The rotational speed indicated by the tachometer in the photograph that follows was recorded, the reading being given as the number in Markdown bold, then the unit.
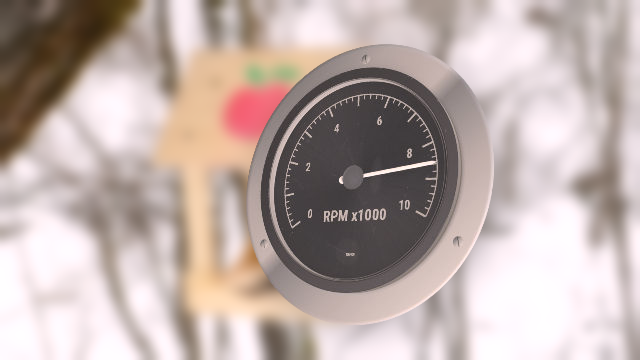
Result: **8600** rpm
